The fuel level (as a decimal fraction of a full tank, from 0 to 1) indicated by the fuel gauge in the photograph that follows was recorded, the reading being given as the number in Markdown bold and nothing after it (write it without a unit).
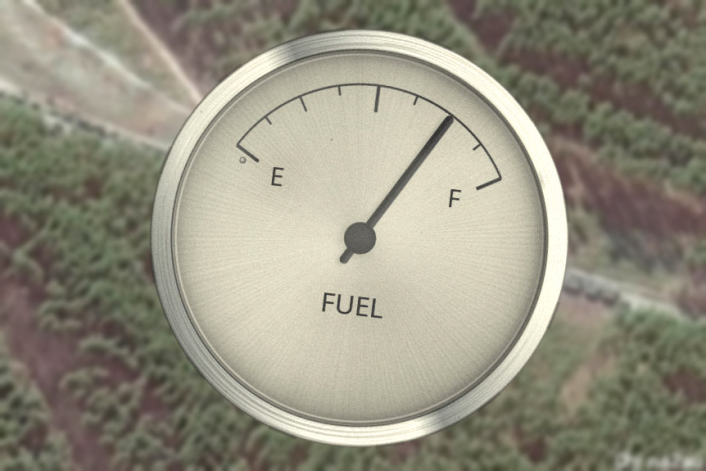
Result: **0.75**
